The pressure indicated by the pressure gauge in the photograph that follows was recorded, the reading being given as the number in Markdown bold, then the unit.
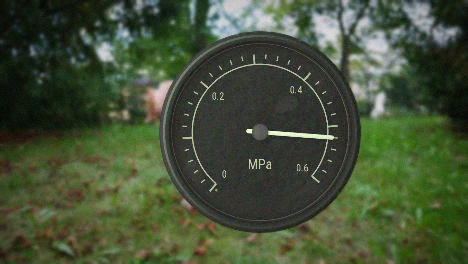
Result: **0.52** MPa
